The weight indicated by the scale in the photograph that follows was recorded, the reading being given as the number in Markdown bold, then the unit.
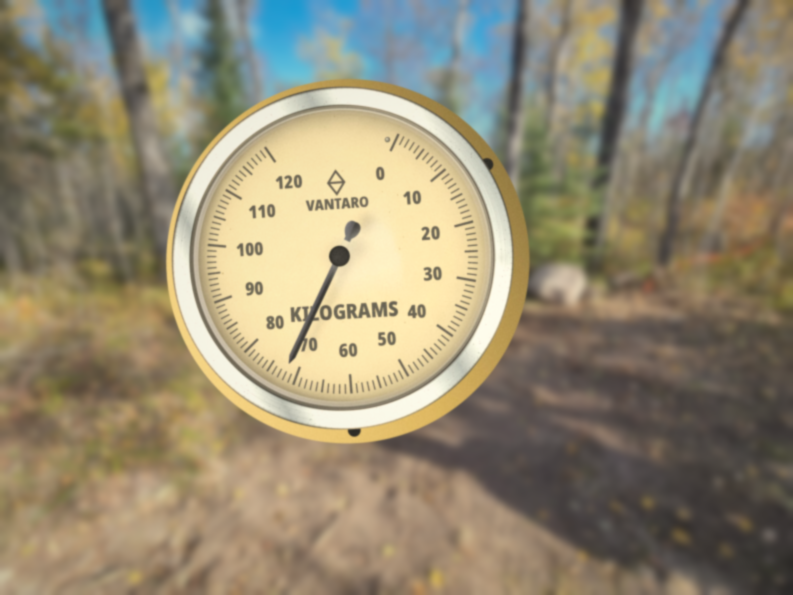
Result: **72** kg
